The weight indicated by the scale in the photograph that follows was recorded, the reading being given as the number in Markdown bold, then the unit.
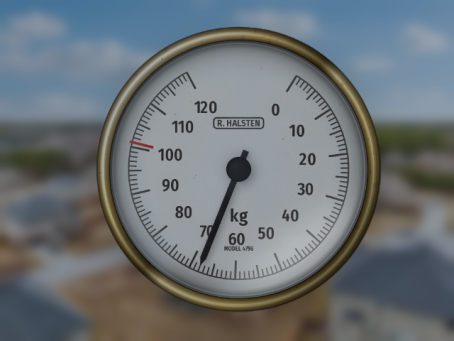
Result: **68** kg
